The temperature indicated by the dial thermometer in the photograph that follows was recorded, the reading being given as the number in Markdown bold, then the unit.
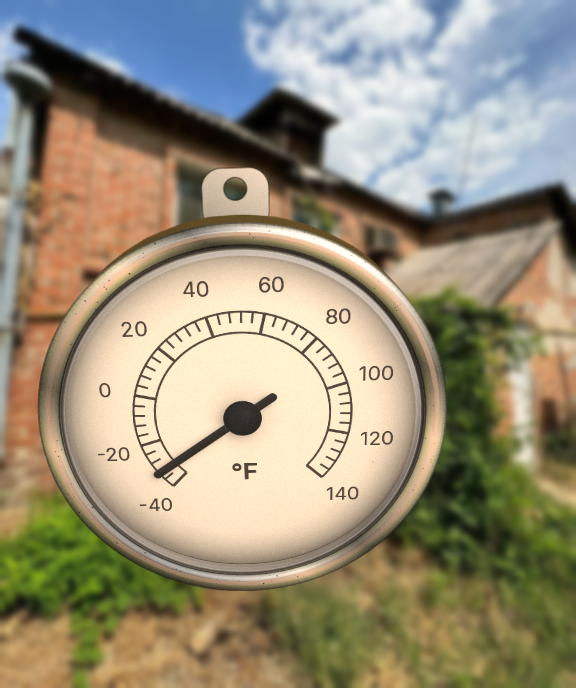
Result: **-32** °F
